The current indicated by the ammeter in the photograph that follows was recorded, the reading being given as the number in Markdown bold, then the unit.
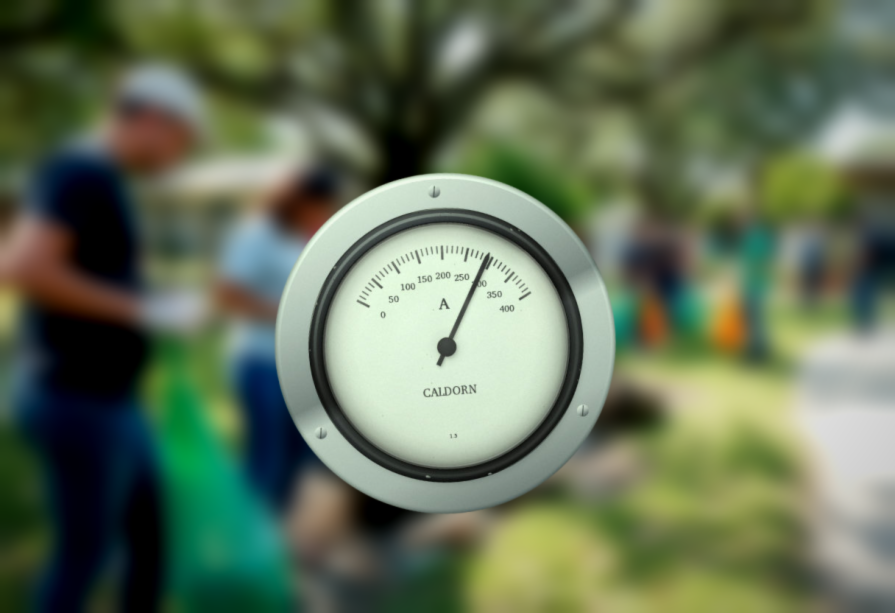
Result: **290** A
